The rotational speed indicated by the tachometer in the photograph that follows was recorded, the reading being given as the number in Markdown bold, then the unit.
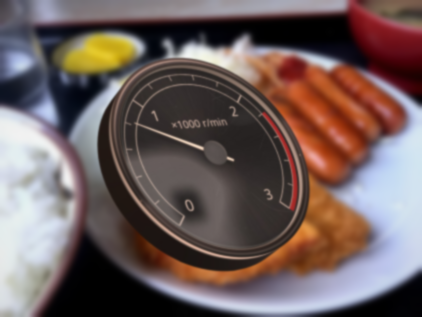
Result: **800** rpm
